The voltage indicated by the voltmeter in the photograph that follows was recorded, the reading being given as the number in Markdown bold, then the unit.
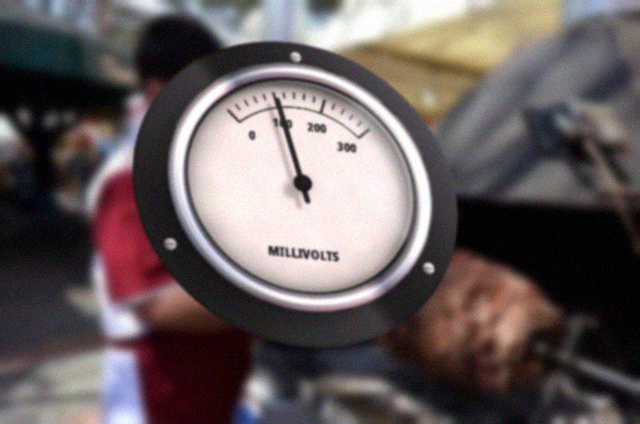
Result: **100** mV
